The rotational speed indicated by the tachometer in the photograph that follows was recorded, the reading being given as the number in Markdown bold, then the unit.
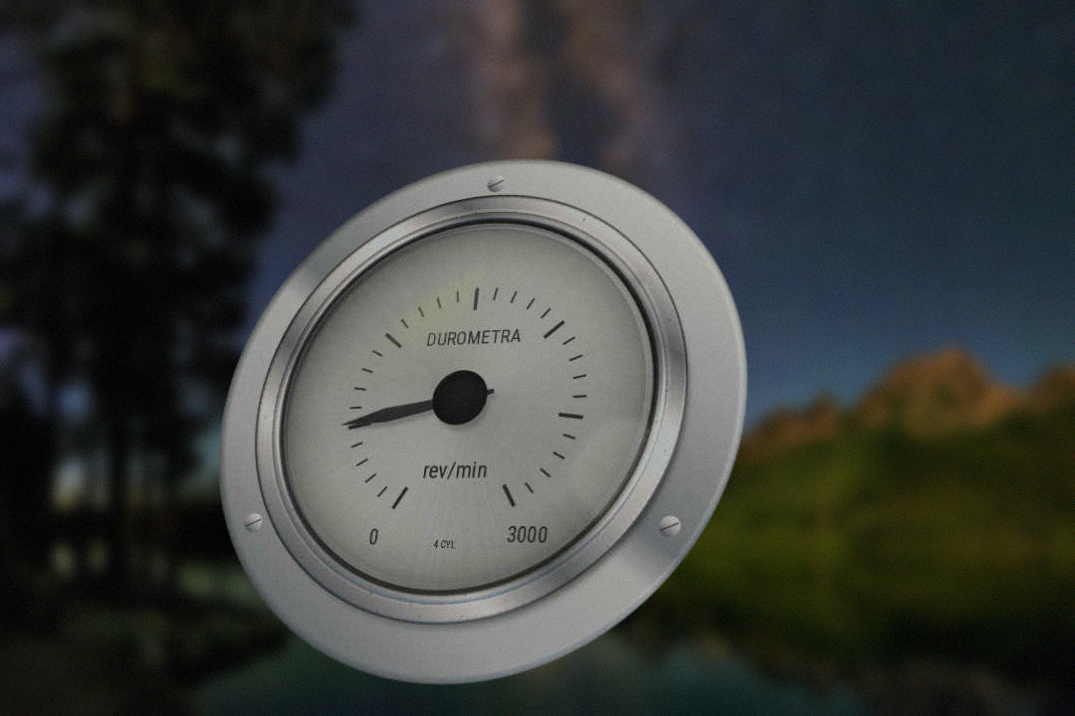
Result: **500** rpm
